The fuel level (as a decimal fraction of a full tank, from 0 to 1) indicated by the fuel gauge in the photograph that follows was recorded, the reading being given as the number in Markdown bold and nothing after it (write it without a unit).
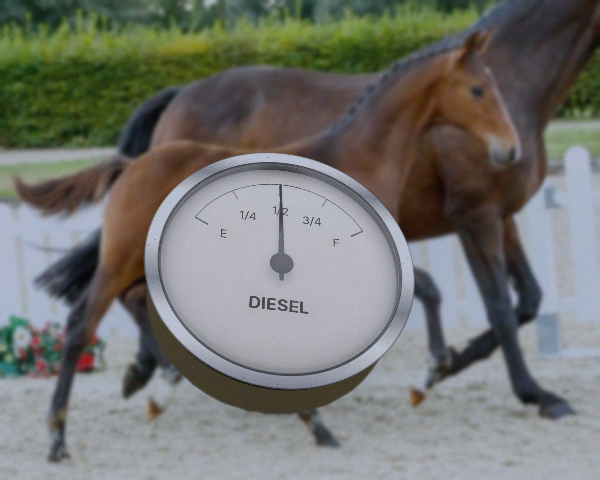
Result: **0.5**
